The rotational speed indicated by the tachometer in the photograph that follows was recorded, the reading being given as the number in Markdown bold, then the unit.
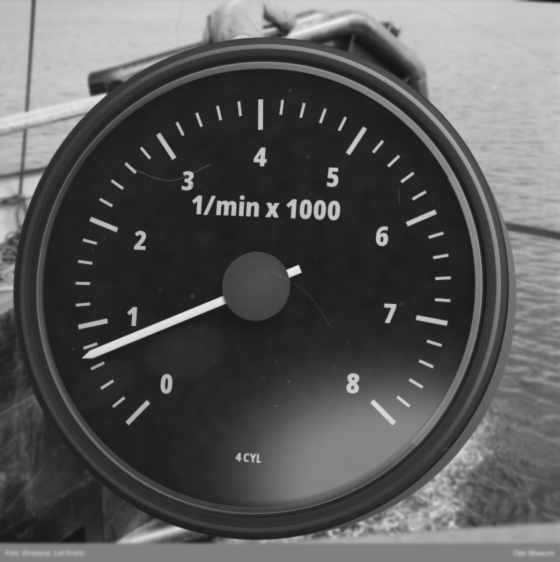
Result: **700** rpm
